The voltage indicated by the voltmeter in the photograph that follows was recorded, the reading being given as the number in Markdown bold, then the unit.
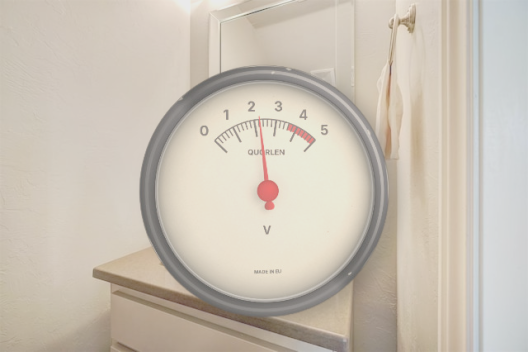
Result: **2.2** V
